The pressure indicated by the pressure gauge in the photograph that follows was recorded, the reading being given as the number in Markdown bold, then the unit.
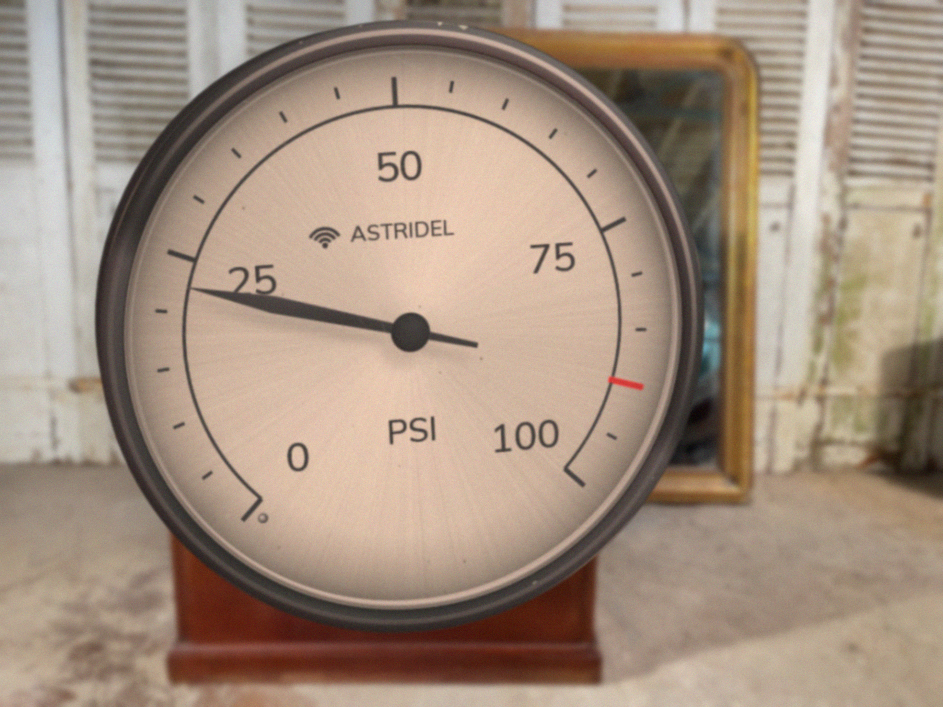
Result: **22.5** psi
